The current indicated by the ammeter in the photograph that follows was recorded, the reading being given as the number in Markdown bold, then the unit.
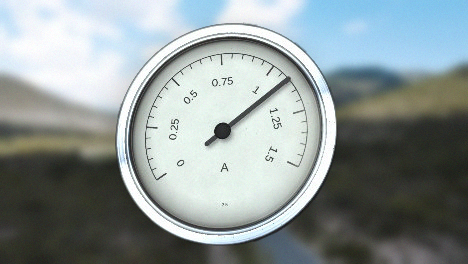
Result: **1.1** A
